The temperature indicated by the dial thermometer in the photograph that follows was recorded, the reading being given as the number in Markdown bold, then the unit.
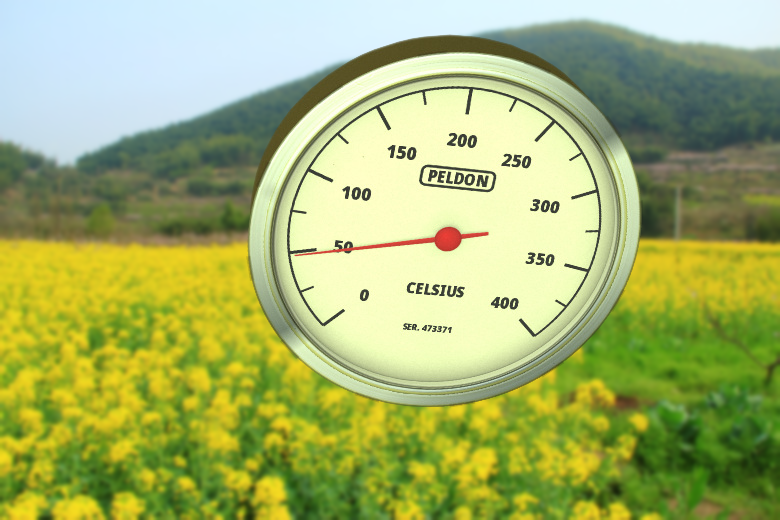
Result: **50** °C
